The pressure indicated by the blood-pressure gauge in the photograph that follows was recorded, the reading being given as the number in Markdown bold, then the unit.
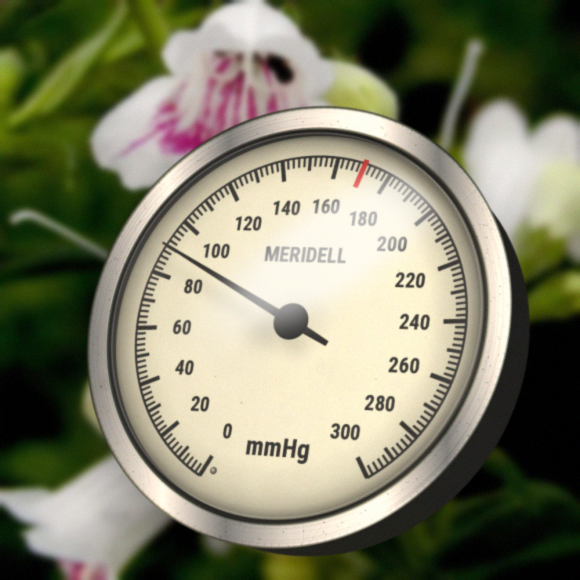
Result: **90** mmHg
